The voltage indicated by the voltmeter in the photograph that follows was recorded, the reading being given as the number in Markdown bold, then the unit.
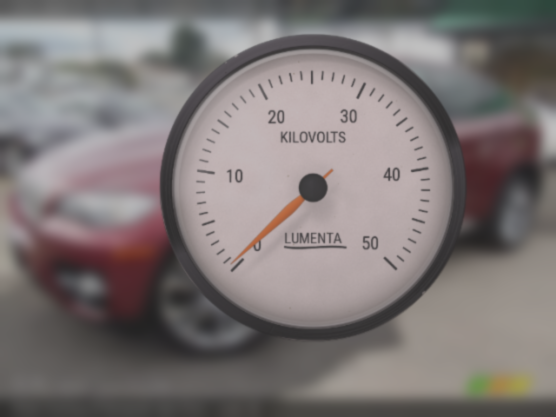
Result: **0.5** kV
